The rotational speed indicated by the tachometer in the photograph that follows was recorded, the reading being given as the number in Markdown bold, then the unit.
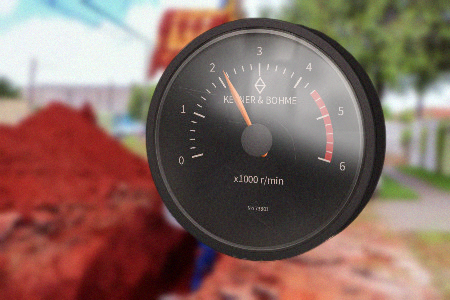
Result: **2200** rpm
